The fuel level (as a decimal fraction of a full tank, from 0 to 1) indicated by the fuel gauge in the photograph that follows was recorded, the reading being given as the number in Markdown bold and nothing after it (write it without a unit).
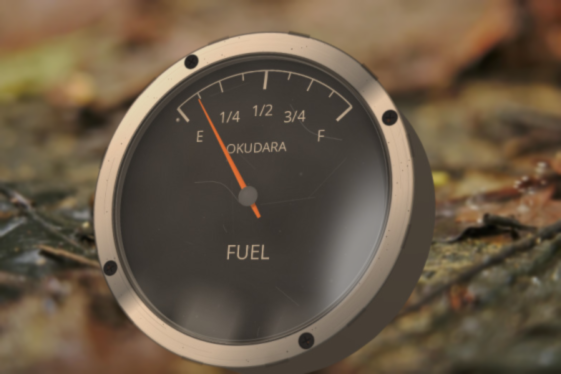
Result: **0.125**
